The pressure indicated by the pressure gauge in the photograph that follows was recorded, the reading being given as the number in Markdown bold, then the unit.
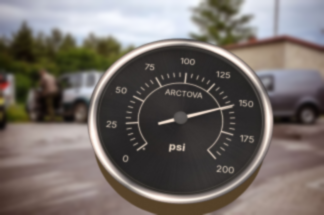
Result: **150** psi
